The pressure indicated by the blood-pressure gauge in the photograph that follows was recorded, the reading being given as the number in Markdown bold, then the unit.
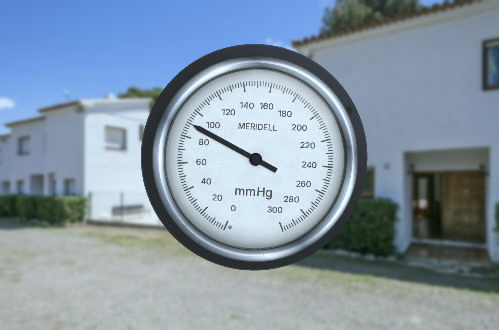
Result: **90** mmHg
